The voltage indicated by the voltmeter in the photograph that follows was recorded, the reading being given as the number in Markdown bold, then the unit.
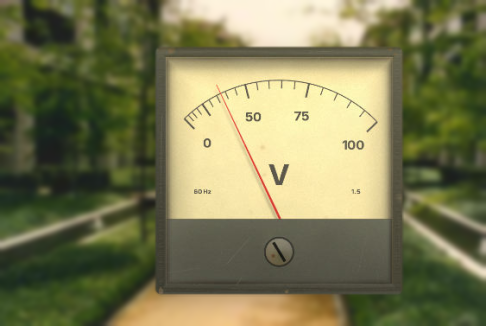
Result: **37.5** V
